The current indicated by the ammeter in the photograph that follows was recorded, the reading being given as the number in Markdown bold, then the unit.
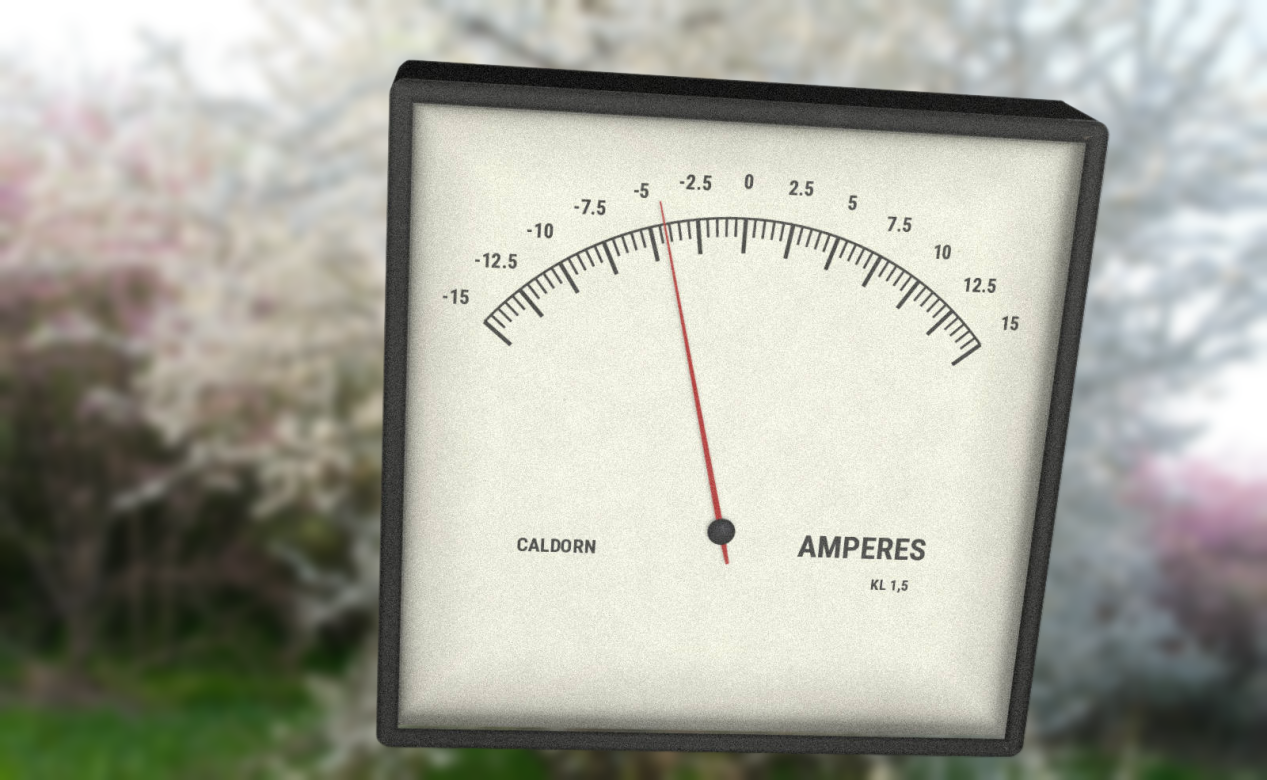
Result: **-4.25** A
